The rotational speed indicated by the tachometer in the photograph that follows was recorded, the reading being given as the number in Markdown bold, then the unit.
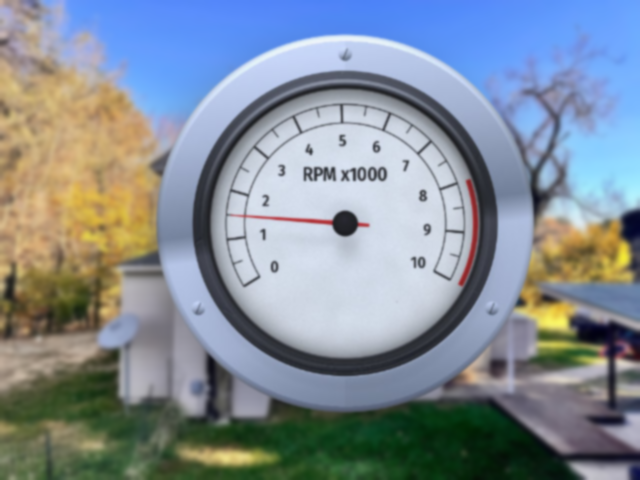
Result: **1500** rpm
